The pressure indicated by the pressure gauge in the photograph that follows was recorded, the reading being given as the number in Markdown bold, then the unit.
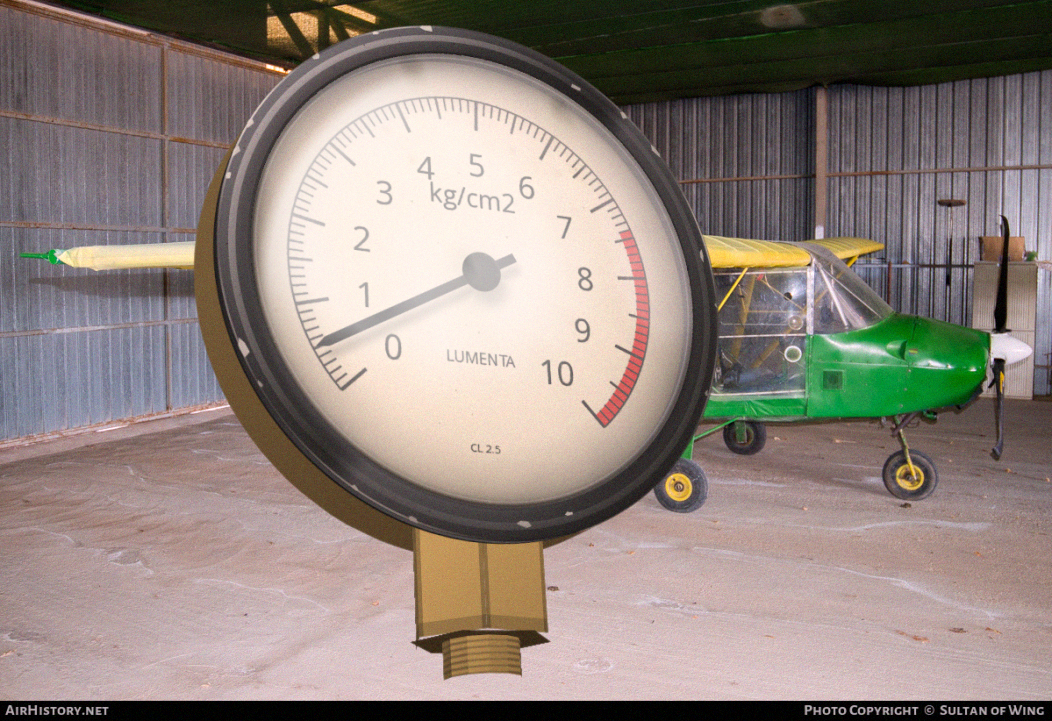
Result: **0.5** kg/cm²
